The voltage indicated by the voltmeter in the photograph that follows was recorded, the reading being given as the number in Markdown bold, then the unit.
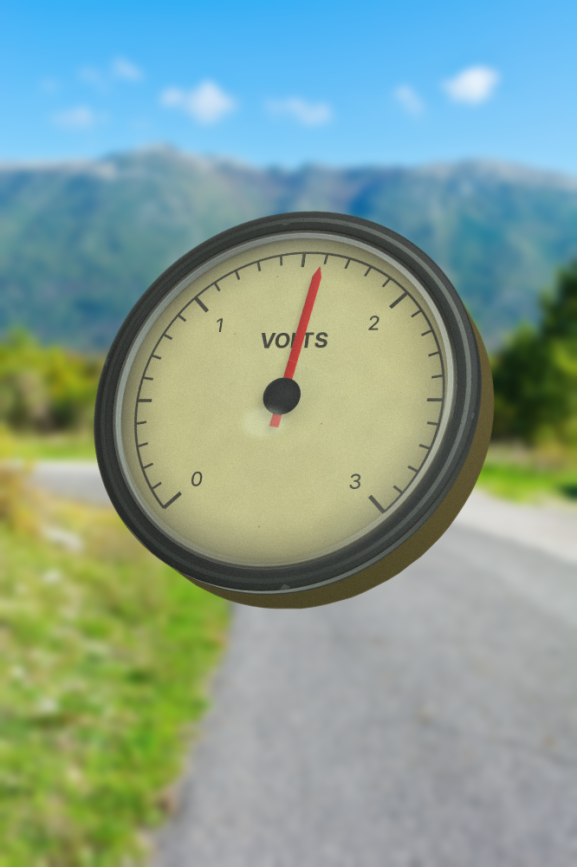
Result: **1.6** V
